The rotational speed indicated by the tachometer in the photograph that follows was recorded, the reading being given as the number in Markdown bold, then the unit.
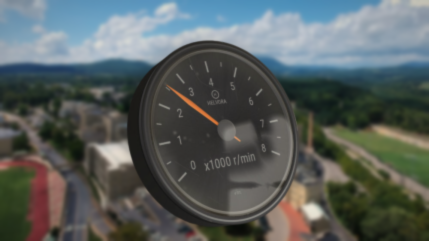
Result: **2500** rpm
